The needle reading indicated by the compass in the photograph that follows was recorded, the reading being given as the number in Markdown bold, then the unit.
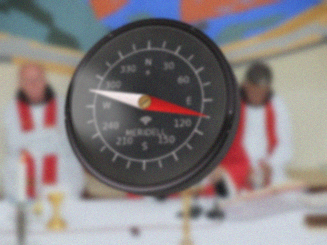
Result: **105** °
